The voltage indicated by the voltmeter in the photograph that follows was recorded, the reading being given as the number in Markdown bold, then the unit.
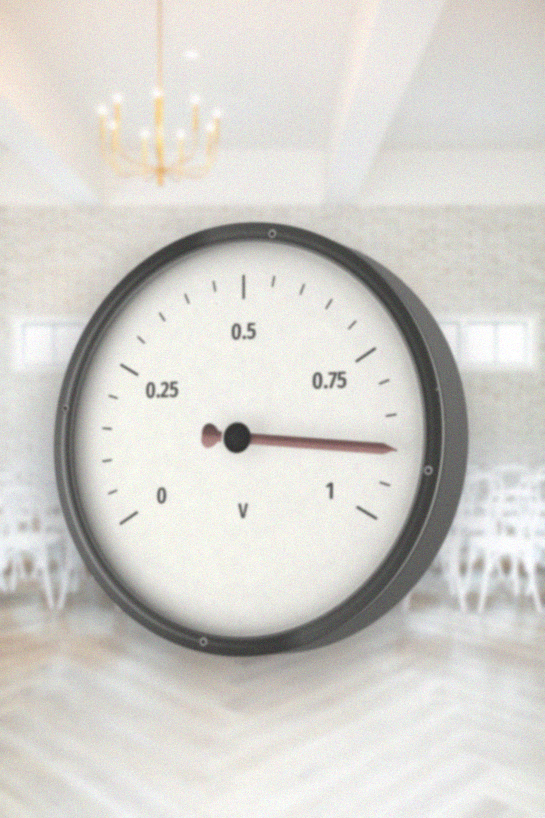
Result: **0.9** V
